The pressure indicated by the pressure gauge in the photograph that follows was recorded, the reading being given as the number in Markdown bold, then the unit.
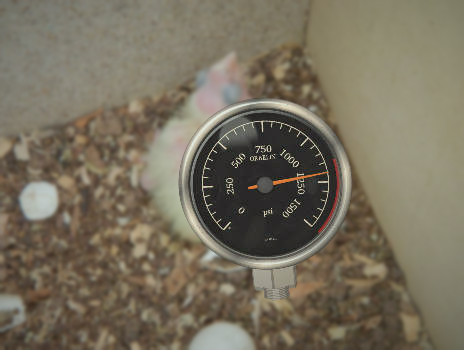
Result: **1200** psi
